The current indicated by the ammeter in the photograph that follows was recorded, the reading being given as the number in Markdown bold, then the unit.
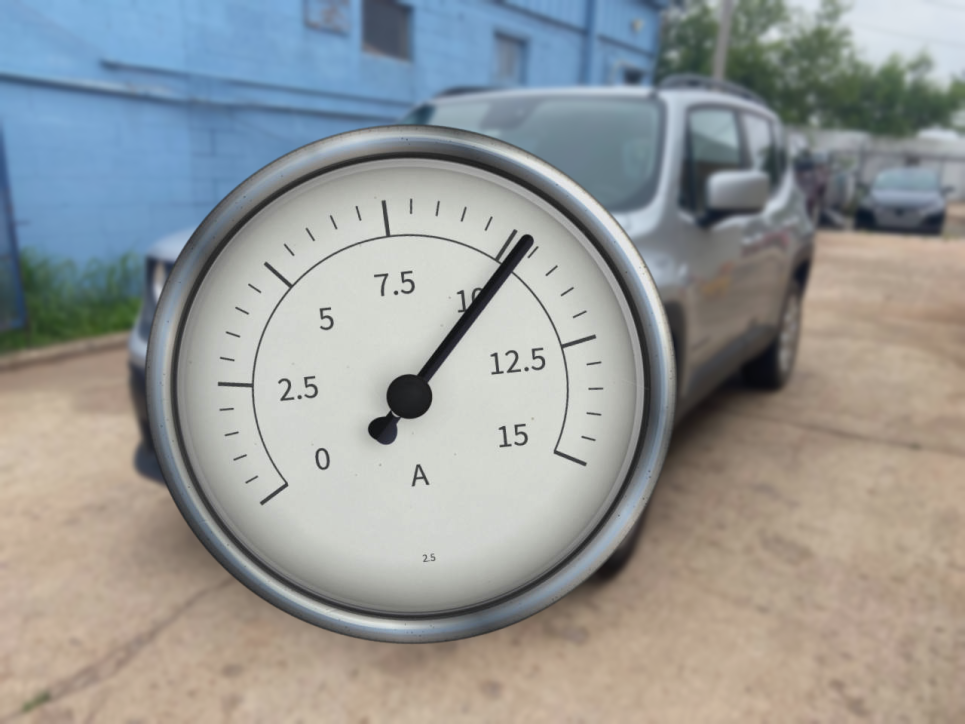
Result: **10.25** A
